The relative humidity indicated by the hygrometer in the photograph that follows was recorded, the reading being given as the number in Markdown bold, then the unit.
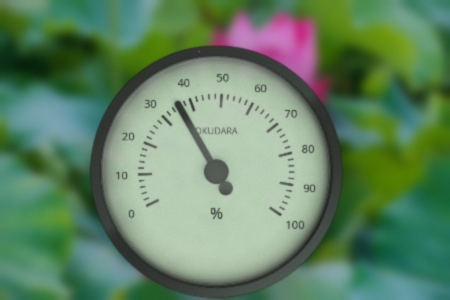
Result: **36** %
